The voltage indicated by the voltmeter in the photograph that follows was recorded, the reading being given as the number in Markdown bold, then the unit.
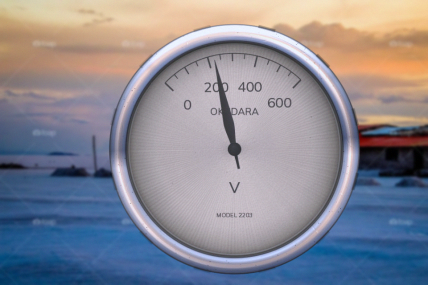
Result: **225** V
